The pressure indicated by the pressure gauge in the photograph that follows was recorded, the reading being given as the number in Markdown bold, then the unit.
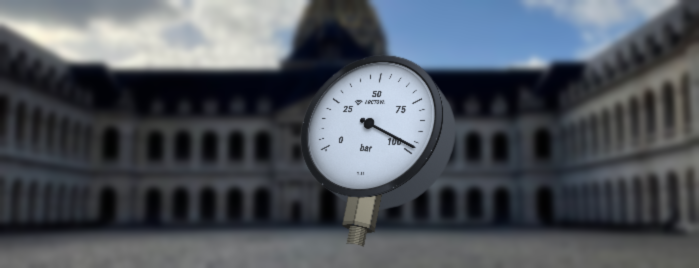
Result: **97.5** bar
